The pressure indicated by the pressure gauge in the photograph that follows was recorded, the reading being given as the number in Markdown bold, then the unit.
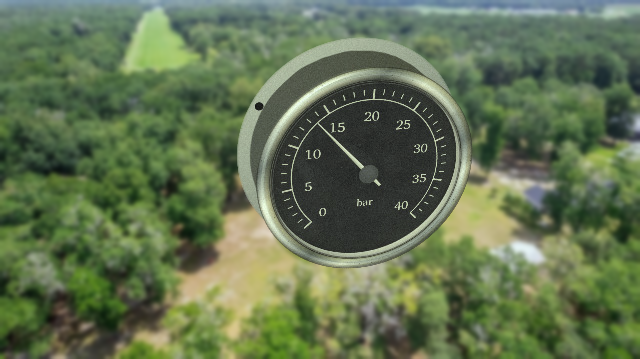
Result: **13.5** bar
